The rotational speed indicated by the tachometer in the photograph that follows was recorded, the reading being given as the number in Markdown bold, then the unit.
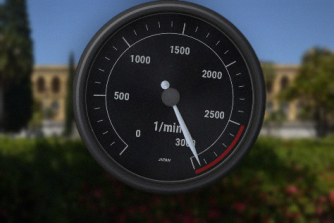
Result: **2950** rpm
